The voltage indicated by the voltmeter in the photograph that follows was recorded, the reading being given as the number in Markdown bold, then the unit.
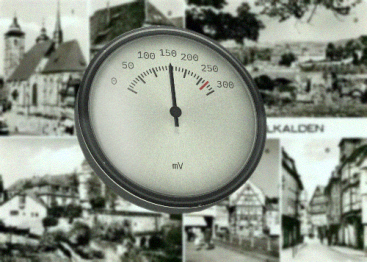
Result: **150** mV
